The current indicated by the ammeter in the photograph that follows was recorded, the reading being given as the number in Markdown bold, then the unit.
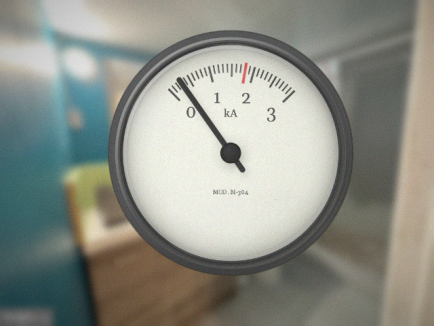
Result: **0.3** kA
